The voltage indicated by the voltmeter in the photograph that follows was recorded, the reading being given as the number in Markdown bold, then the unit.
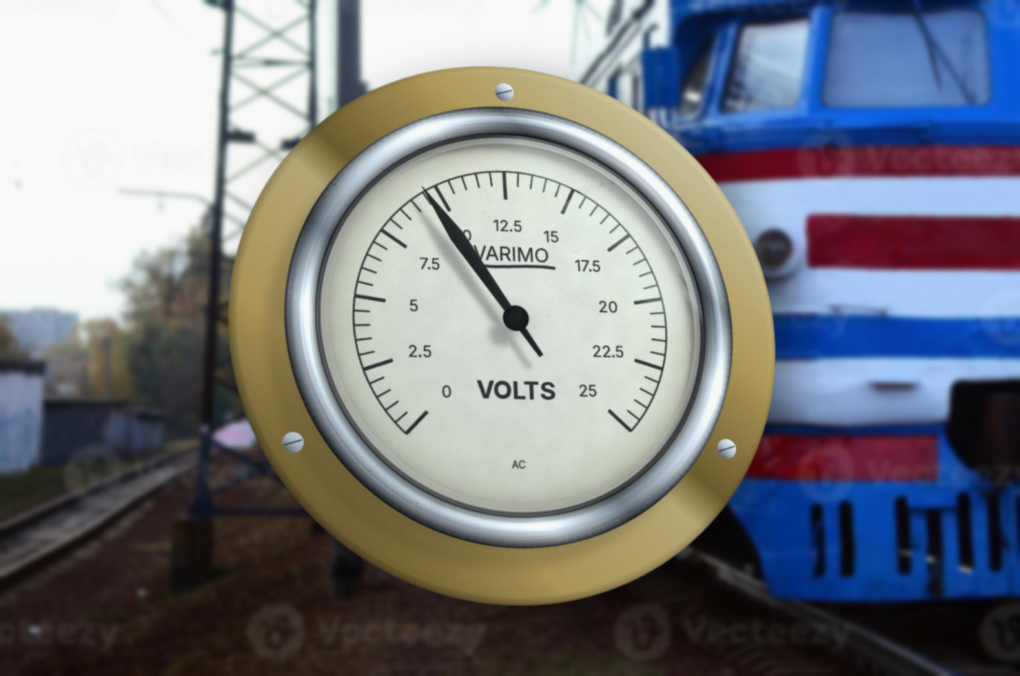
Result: **9.5** V
